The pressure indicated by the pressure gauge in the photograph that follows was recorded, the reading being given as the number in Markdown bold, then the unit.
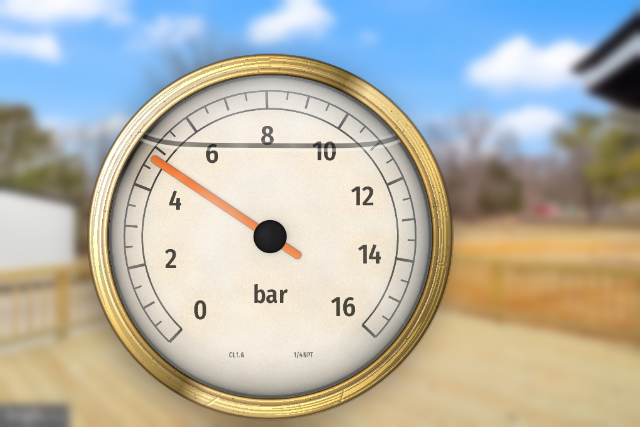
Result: **4.75** bar
